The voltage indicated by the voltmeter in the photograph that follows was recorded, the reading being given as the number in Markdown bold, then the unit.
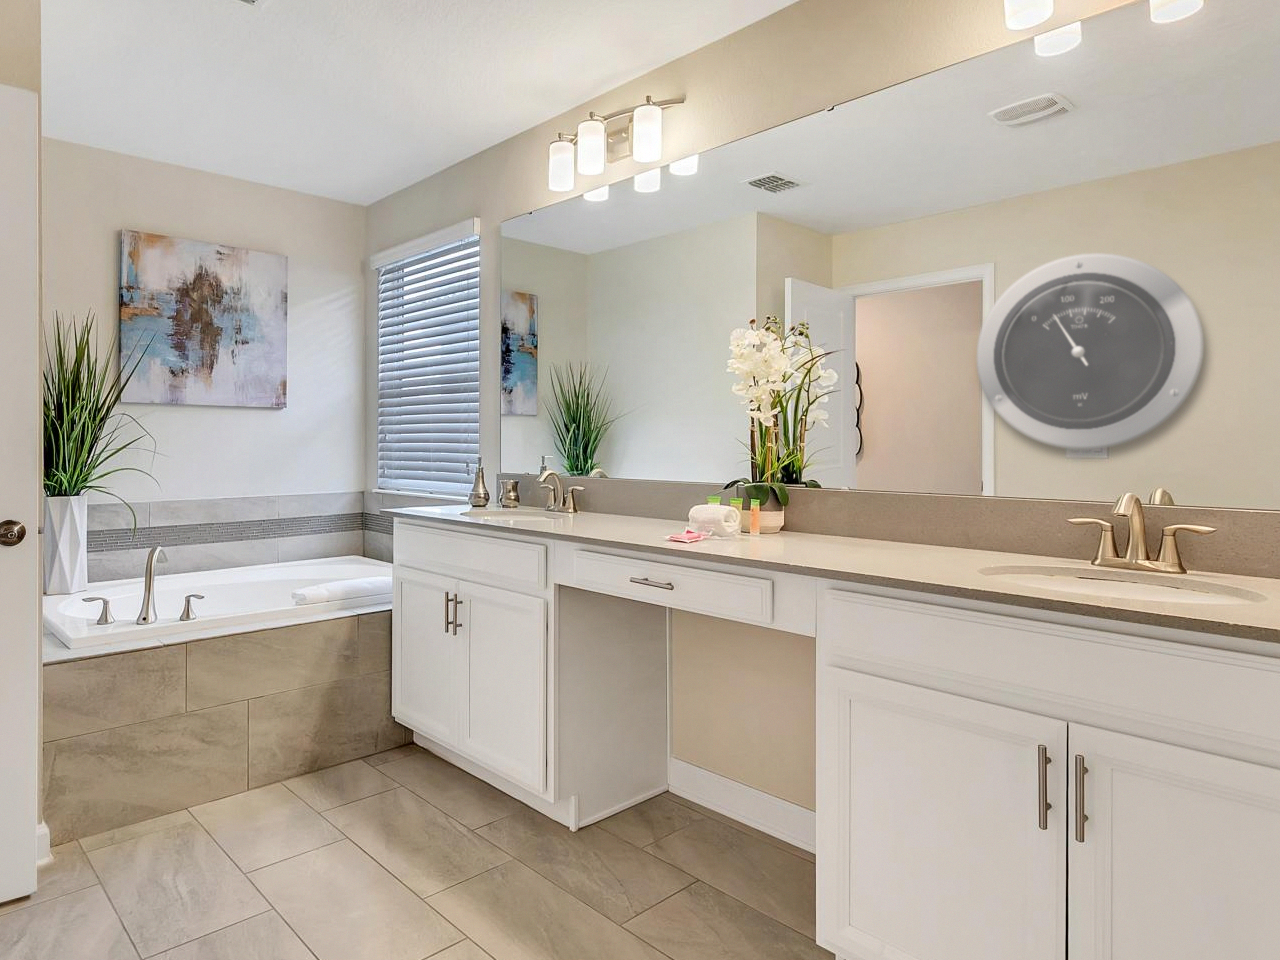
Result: **50** mV
